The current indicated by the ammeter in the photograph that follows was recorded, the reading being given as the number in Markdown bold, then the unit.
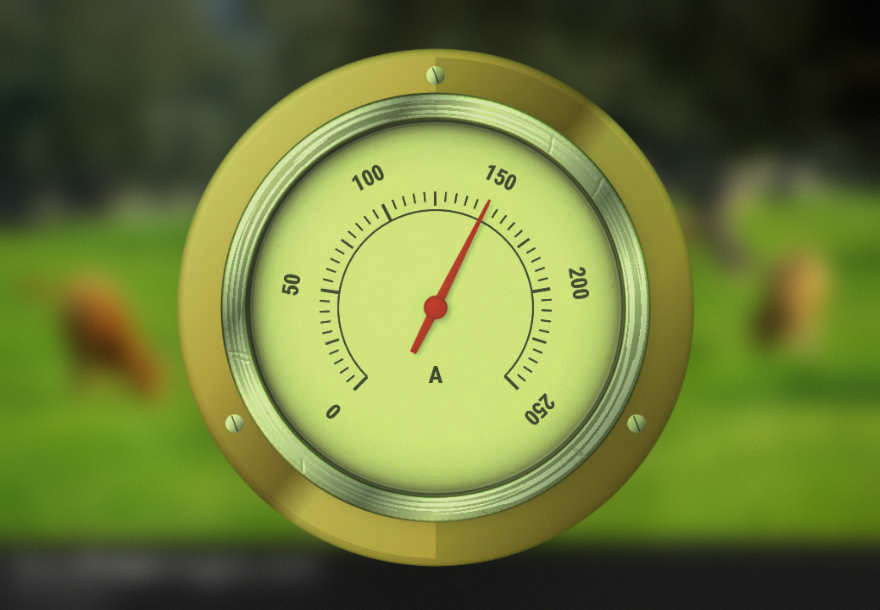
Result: **150** A
